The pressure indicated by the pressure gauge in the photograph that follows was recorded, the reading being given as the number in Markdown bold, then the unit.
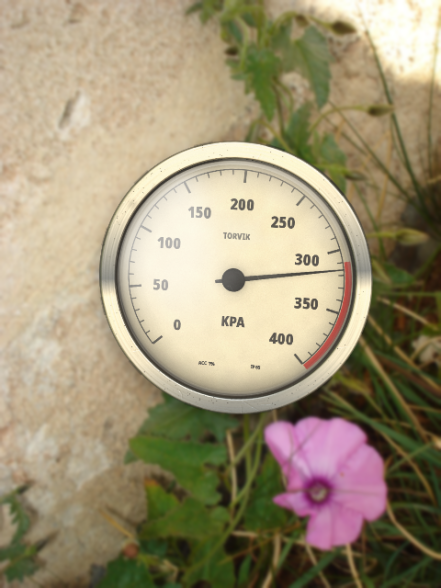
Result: **315** kPa
